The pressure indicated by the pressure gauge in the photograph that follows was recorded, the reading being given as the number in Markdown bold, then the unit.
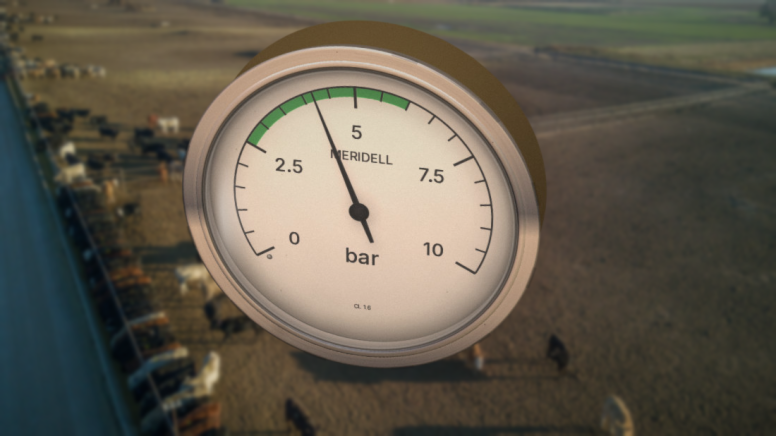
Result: **4.25** bar
